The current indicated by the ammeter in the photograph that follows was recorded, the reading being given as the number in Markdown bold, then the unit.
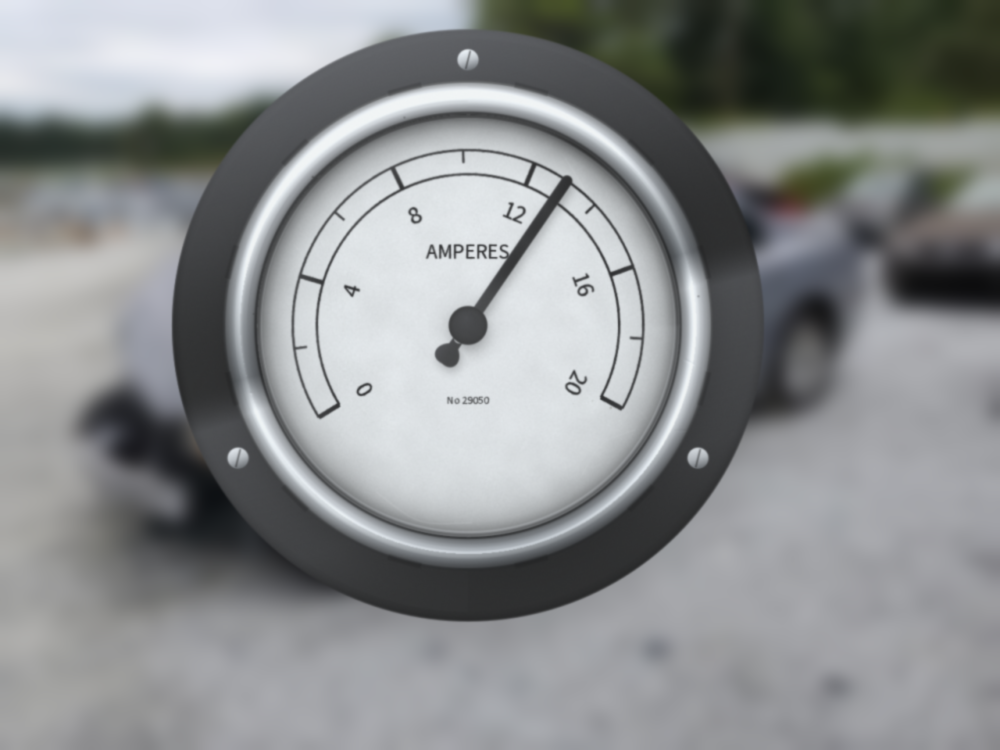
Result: **13** A
